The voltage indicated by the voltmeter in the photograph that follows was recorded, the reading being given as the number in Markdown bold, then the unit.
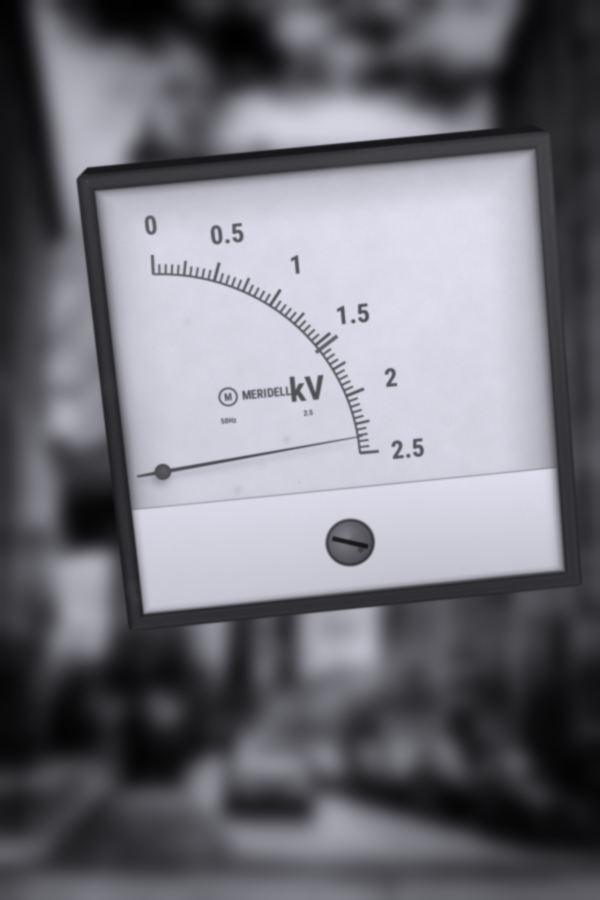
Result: **2.35** kV
